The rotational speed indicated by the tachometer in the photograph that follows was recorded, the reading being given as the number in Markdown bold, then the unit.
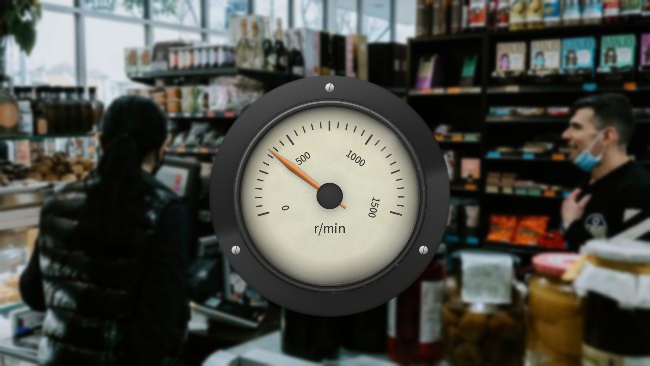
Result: **375** rpm
